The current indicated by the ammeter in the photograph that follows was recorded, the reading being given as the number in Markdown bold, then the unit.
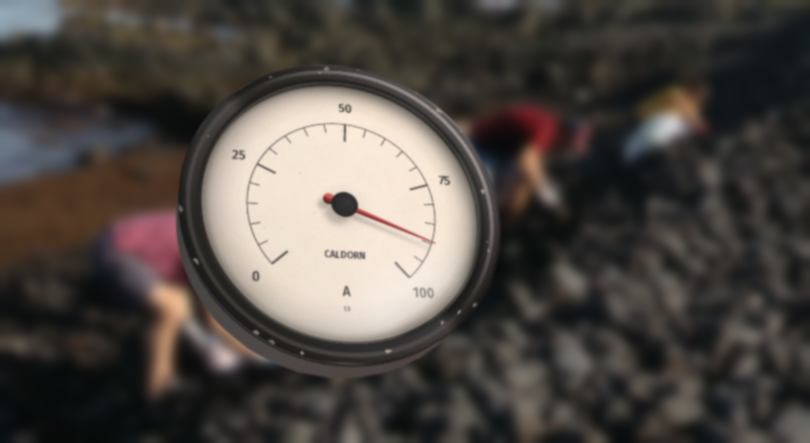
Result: **90** A
